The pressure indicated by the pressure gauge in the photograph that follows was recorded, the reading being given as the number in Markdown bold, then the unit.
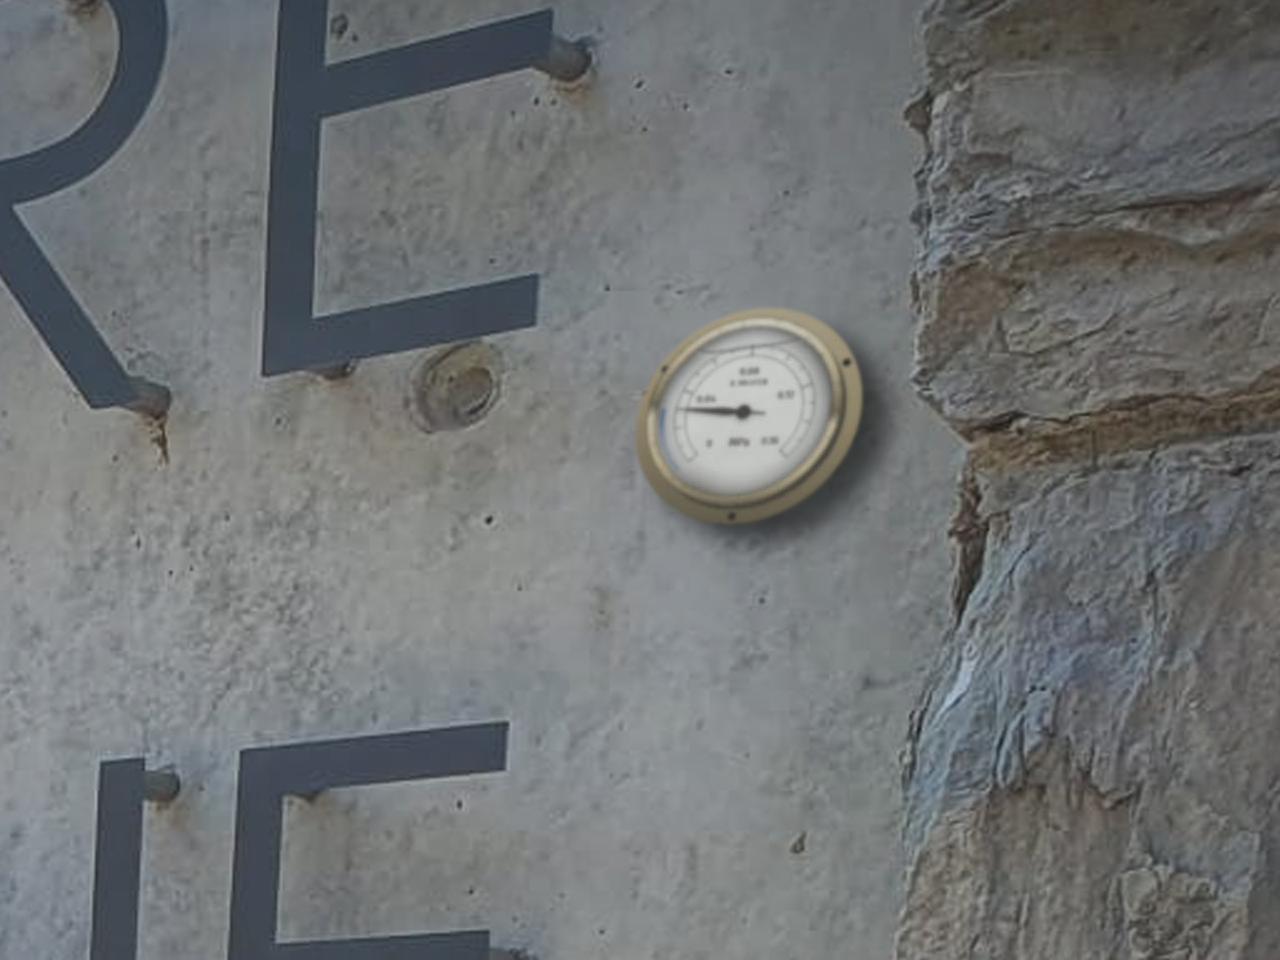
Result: **0.03** MPa
